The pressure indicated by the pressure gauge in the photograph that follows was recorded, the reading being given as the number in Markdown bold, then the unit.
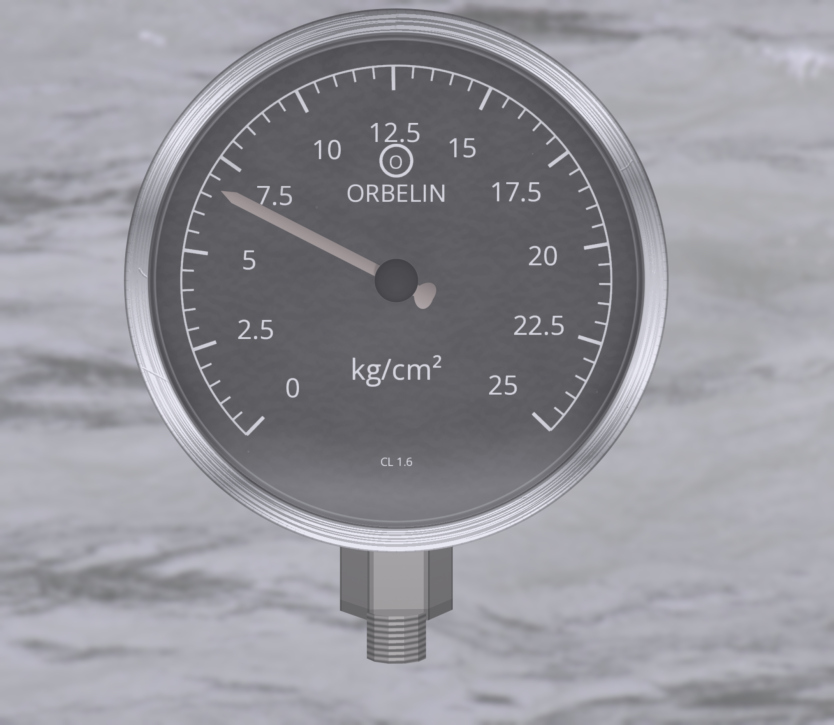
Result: **6.75** kg/cm²
